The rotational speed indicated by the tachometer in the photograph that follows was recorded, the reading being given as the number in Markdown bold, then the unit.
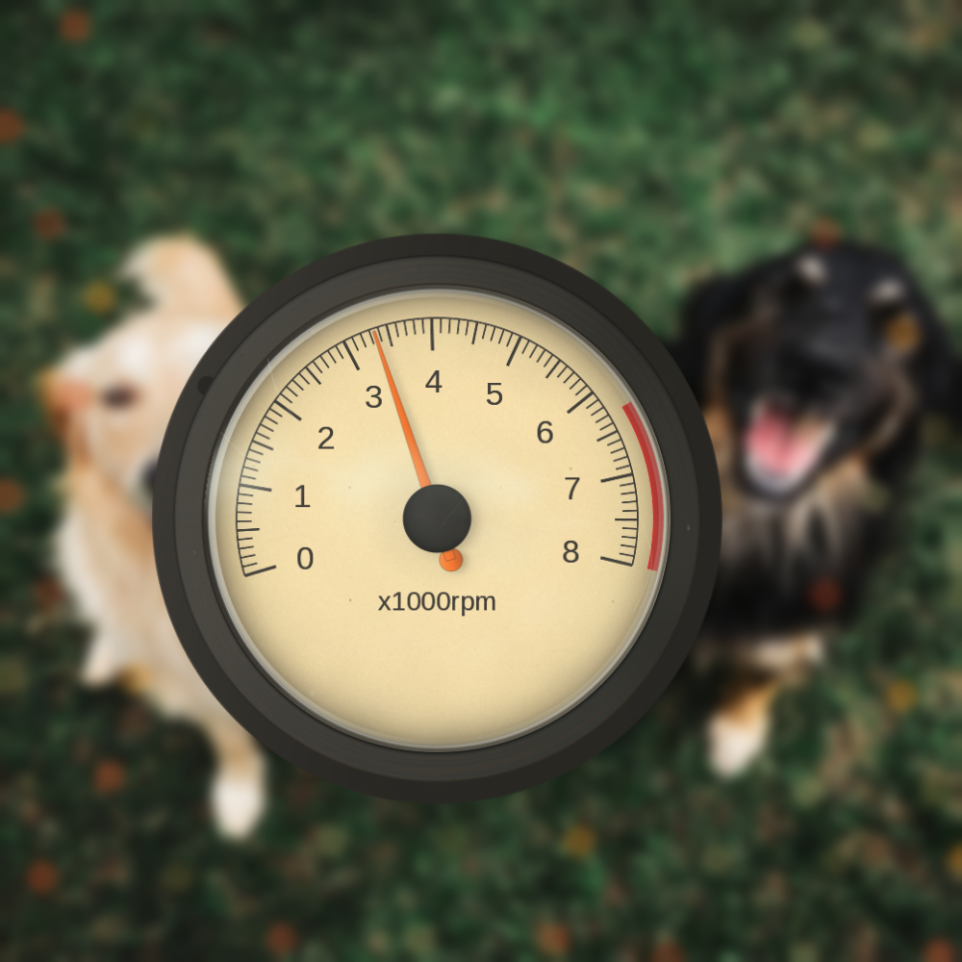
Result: **3350** rpm
